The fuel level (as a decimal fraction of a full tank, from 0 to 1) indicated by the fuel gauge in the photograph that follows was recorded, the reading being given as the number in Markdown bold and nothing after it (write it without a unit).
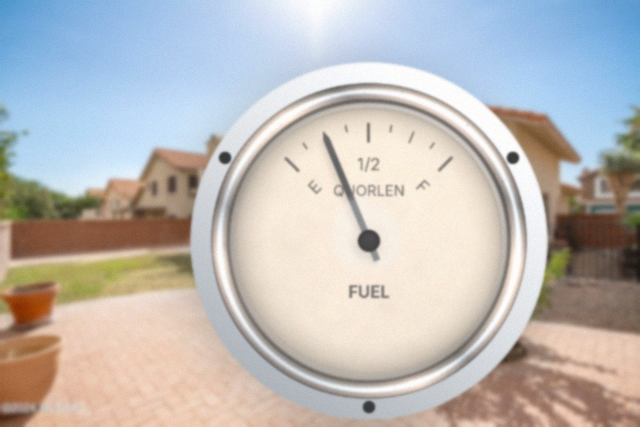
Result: **0.25**
